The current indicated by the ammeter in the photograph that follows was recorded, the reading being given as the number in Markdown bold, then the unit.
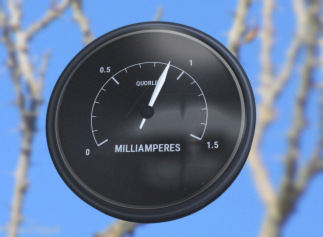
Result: **0.9** mA
